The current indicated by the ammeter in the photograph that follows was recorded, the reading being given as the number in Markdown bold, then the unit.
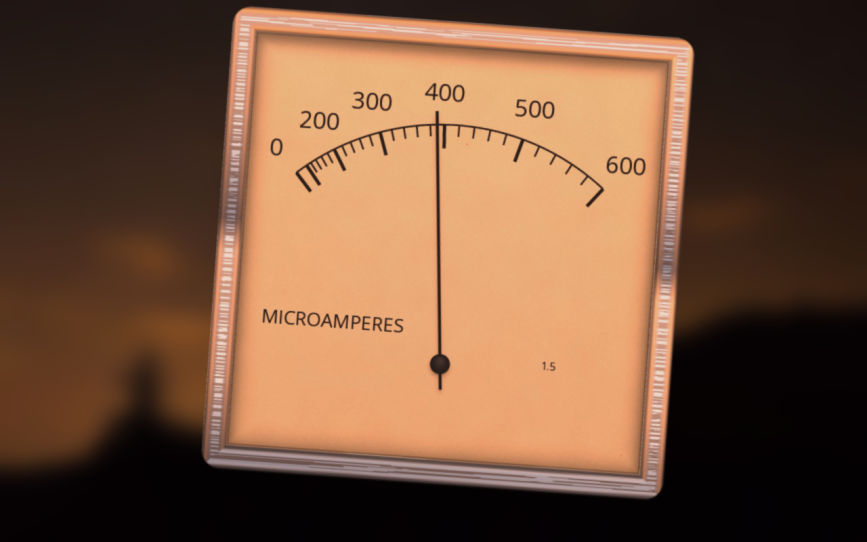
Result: **390** µA
